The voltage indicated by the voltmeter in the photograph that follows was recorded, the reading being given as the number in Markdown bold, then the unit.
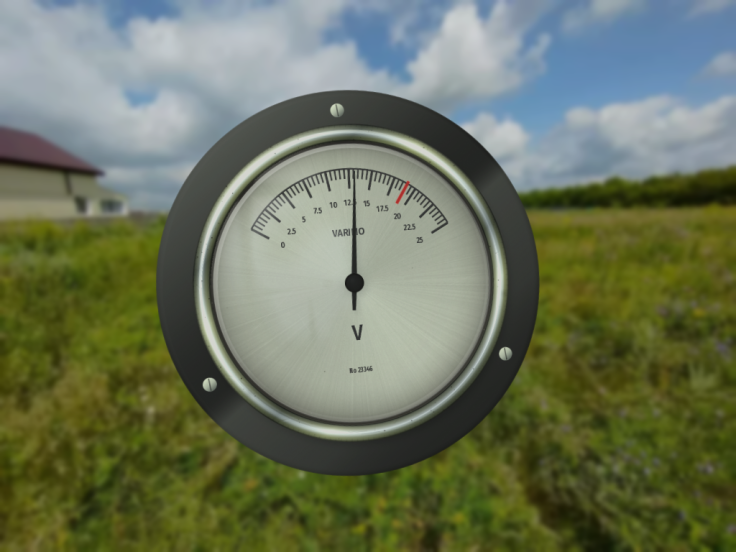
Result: **13** V
